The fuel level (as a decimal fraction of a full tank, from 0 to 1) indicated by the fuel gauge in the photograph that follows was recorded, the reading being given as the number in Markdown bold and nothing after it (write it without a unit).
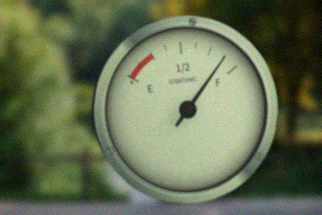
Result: **0.875**
